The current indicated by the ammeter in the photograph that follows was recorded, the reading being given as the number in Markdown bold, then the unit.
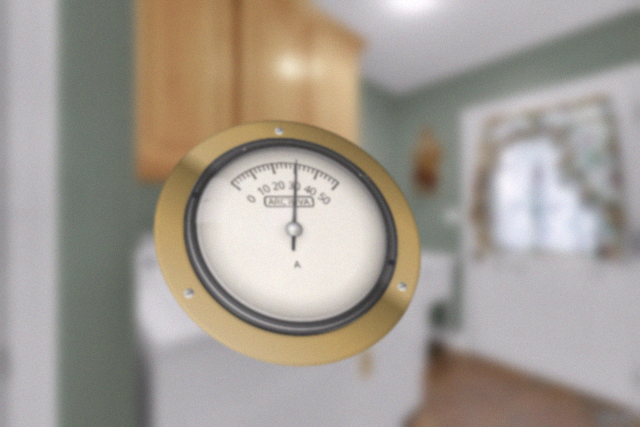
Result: **30** A
